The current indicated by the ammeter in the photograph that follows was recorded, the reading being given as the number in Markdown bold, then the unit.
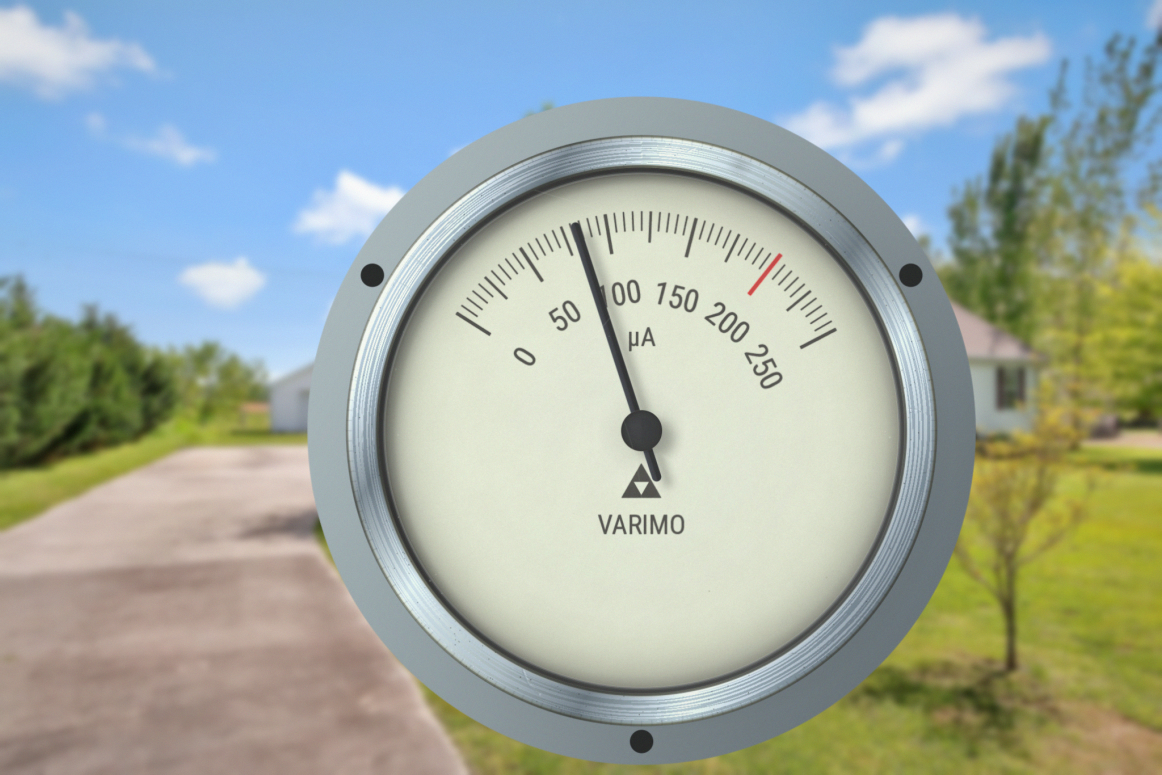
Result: **82.5** µA
